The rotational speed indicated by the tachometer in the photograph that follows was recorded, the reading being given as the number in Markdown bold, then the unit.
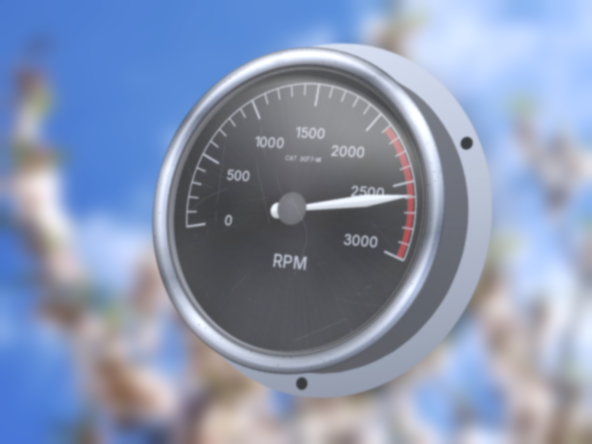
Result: **2600** rpm
